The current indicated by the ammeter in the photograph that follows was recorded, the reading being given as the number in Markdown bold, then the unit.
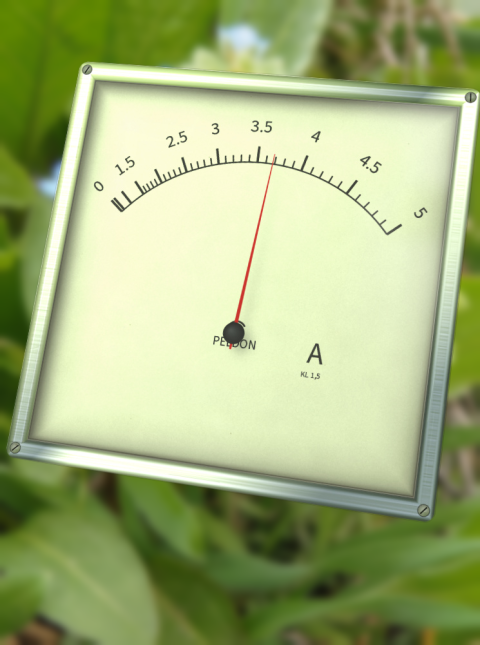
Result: **3.7** A
